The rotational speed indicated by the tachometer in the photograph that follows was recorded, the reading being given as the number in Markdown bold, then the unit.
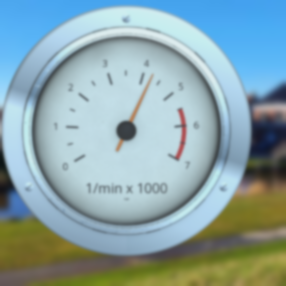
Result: **4250** rpm
